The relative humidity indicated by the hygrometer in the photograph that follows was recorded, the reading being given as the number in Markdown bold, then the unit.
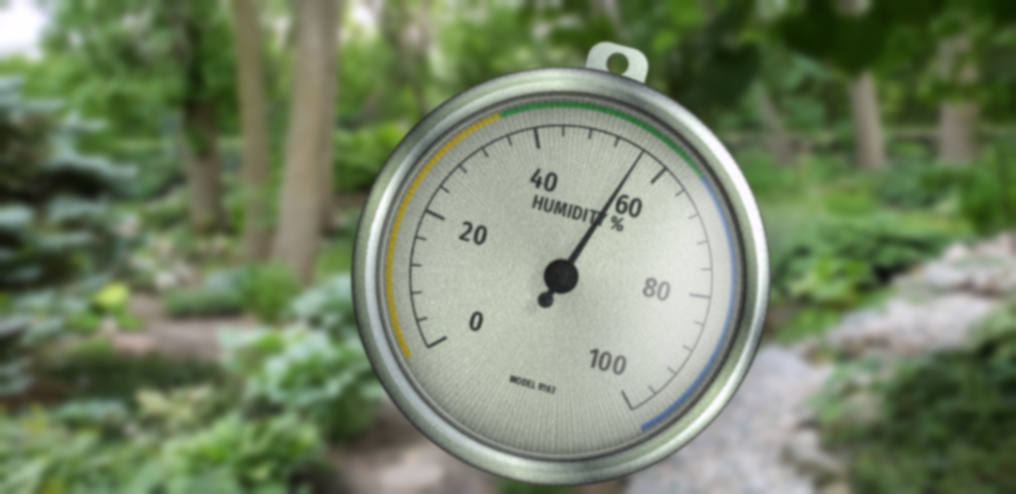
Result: **56** %
